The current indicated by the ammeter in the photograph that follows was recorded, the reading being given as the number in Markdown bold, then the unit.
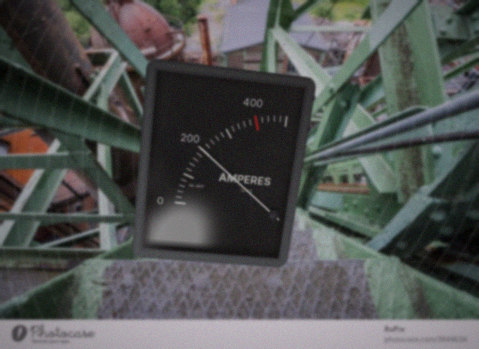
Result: **200** A
